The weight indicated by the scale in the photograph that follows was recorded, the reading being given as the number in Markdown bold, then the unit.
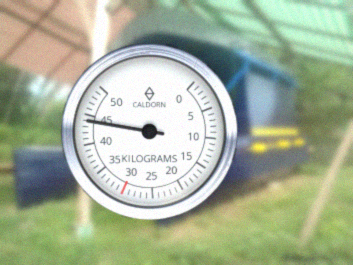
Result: **44** kg
